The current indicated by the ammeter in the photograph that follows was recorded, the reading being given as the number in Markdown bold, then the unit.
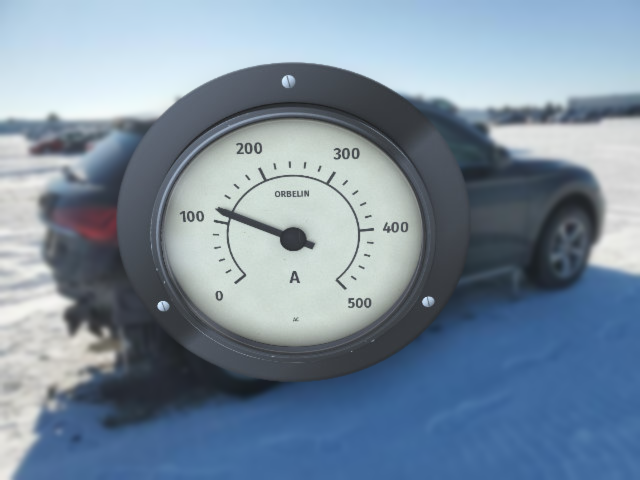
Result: **120** A
